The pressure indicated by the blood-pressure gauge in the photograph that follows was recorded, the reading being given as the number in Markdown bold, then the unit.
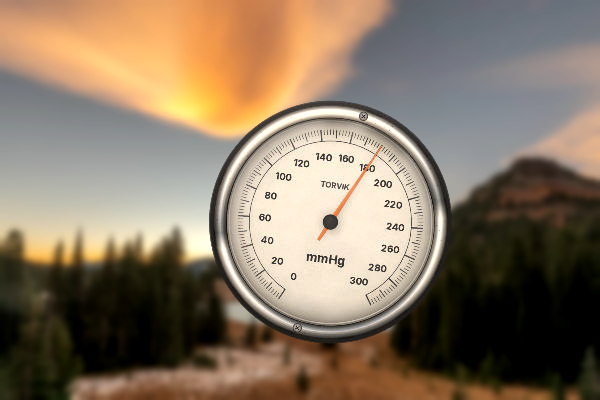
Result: **180** mmHg
